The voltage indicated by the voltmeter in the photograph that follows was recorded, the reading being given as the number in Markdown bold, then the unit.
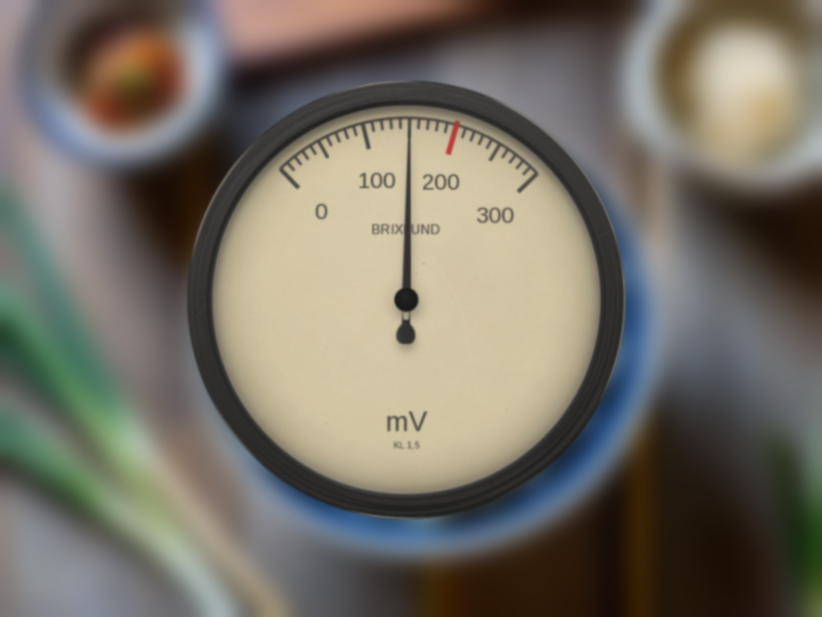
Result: **150** mV
